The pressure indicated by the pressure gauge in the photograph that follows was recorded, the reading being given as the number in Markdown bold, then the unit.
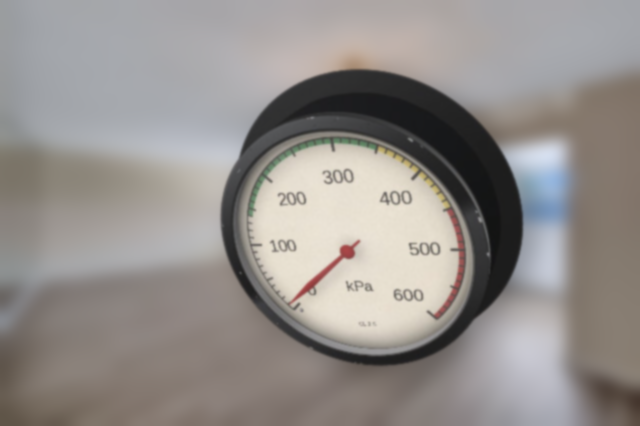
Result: **10** kPa
